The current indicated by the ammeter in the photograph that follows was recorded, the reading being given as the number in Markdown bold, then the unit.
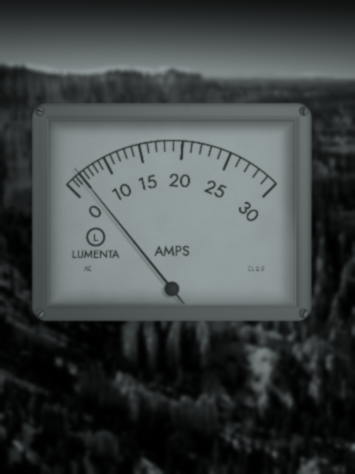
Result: **5** A
